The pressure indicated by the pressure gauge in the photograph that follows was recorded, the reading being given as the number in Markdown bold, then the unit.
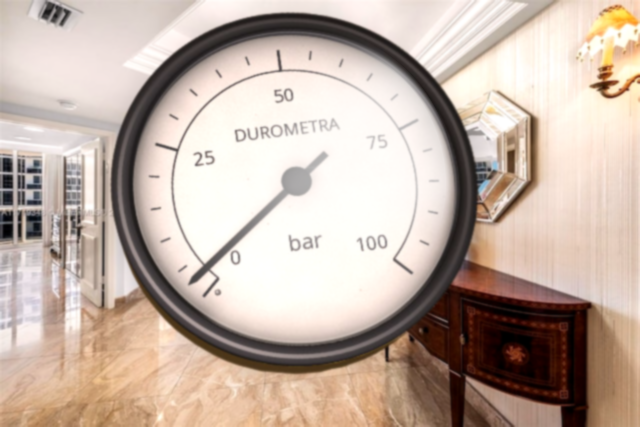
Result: **2.5** bar
